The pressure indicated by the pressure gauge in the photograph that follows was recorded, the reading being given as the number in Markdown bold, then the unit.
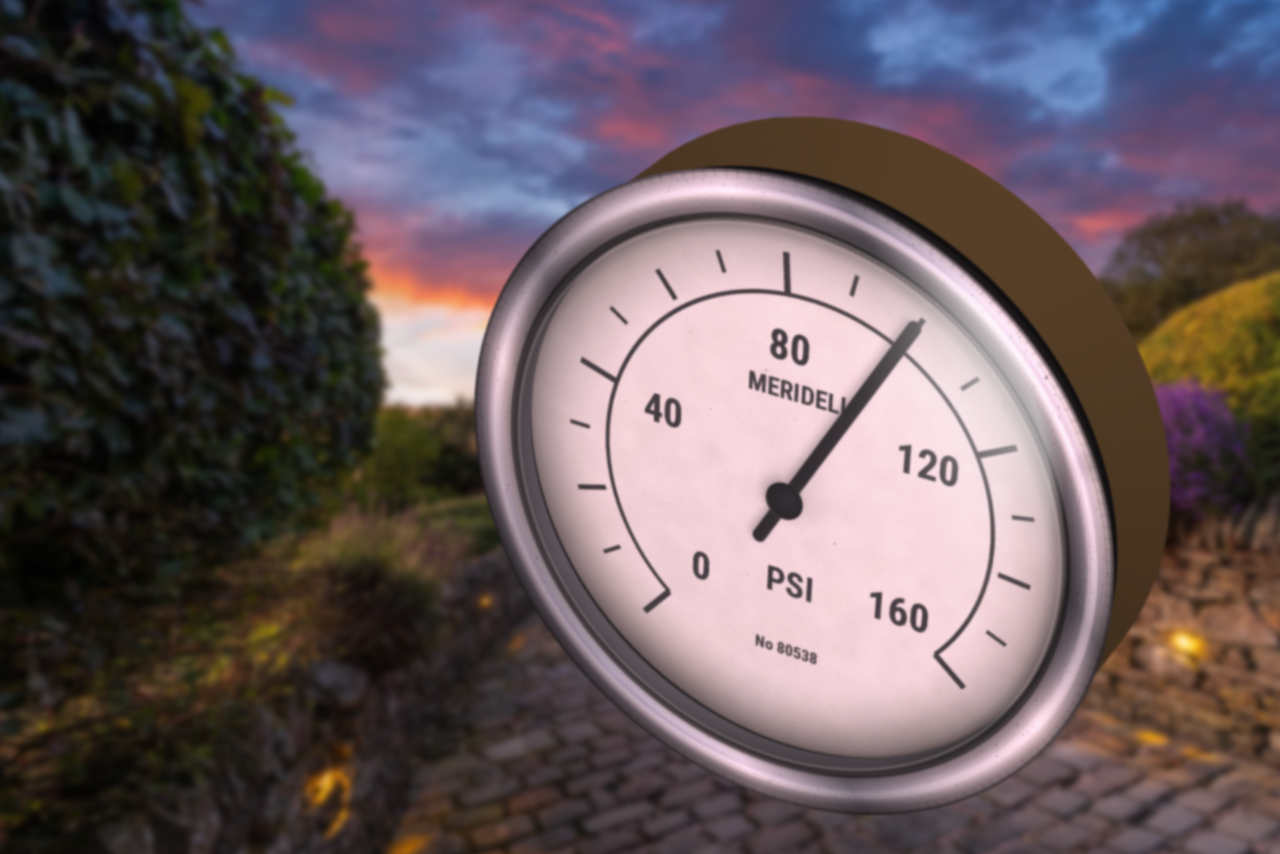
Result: **100** psi
